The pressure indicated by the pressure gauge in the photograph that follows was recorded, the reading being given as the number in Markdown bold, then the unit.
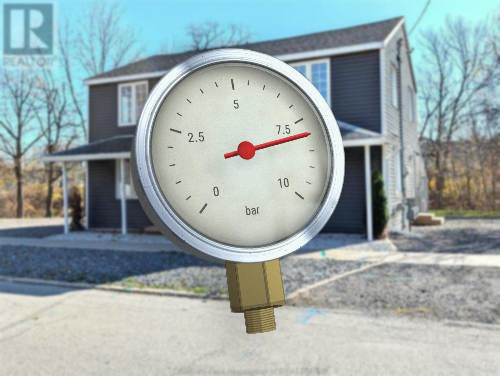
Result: **8** bar
